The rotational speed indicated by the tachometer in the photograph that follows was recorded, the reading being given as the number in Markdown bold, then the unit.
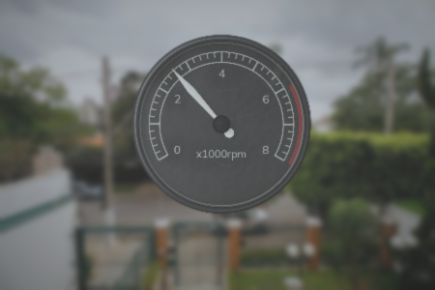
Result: **2600** rpm
